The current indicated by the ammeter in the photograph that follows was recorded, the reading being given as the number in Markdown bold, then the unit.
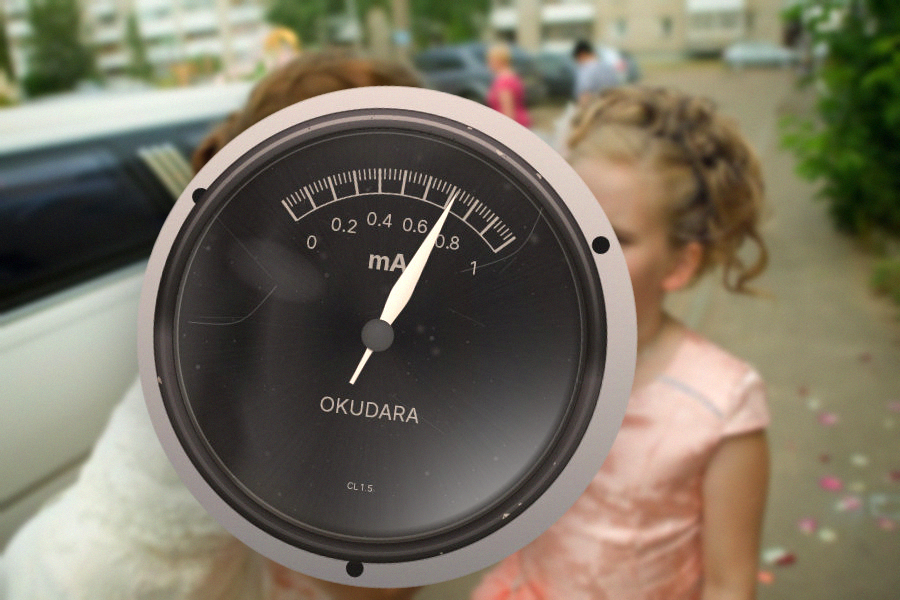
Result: **0.72** mA
